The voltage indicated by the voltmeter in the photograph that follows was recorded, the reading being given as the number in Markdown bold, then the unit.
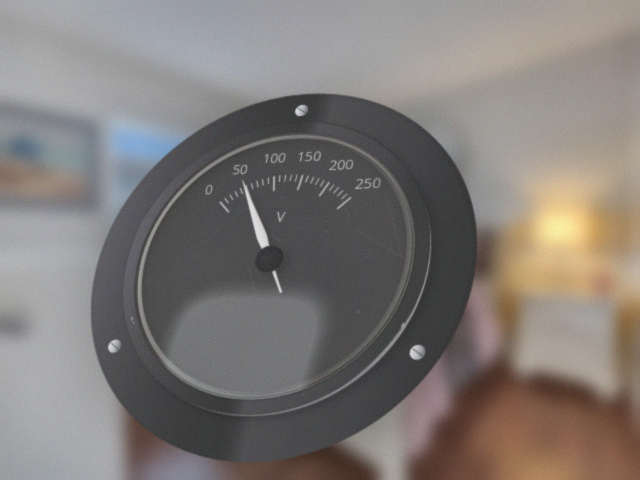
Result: **50** V
